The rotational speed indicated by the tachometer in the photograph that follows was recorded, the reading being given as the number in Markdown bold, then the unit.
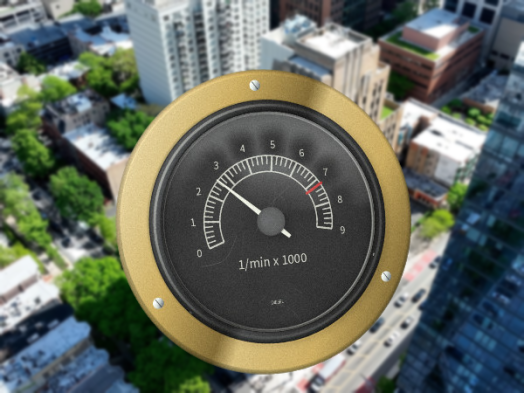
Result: **2600** rpm
